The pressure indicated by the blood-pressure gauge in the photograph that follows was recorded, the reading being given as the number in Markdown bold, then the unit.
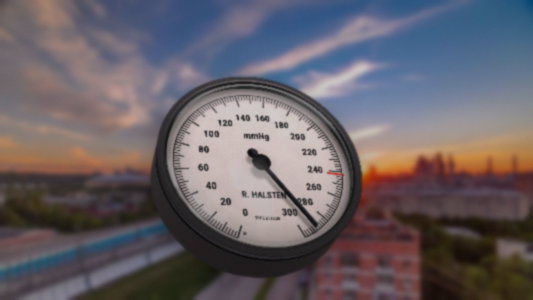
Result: **290** mmHg
